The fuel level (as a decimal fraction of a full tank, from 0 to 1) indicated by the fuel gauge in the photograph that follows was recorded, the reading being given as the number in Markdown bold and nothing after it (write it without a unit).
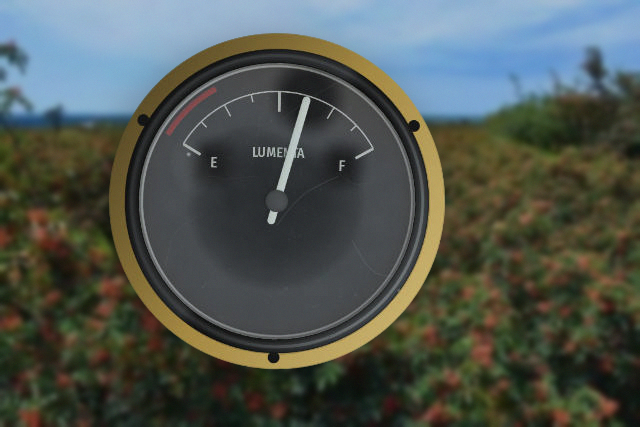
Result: **0.625**
